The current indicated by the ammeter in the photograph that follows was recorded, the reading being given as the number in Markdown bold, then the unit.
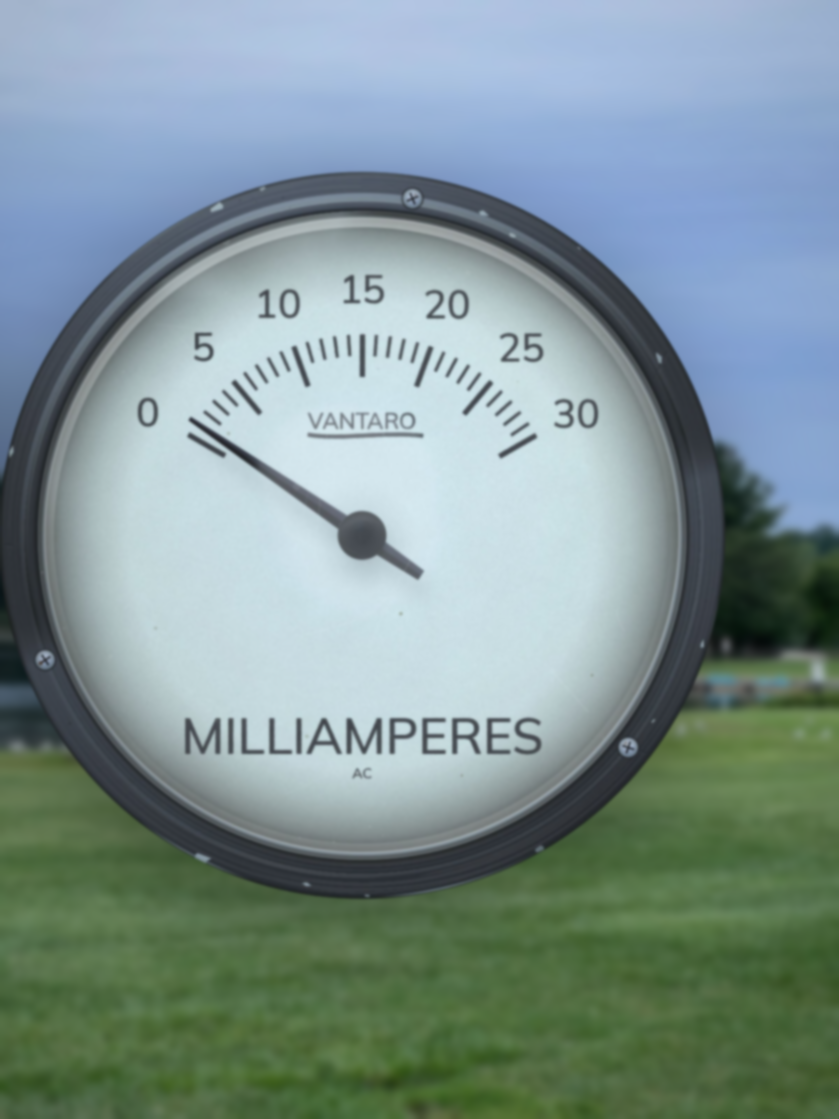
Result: **1** mA
